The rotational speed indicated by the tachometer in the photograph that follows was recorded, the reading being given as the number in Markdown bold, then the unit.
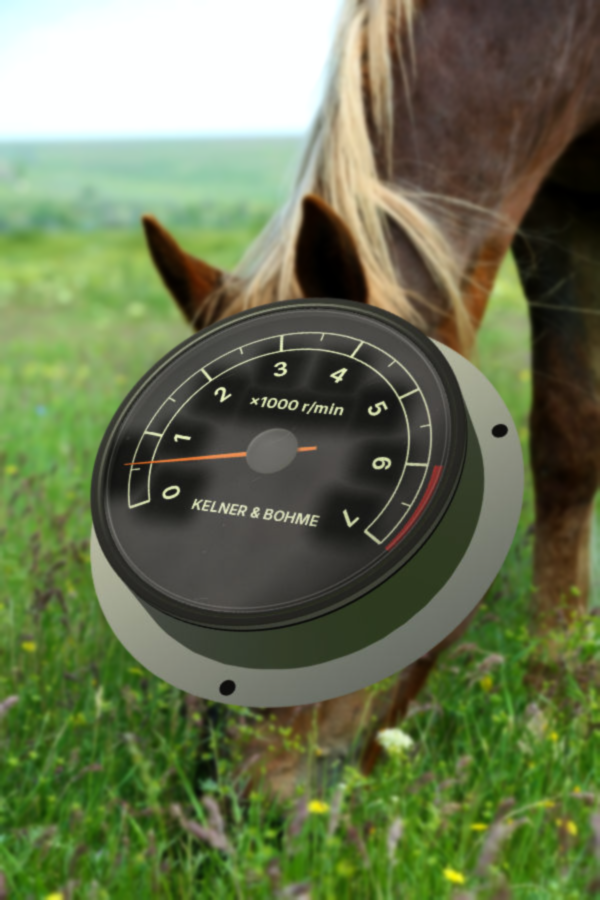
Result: **500** rpm
